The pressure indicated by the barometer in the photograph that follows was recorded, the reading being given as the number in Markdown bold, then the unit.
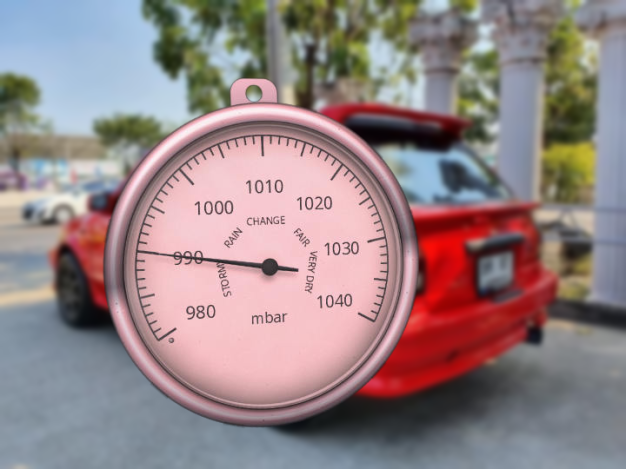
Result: **990** mbar
